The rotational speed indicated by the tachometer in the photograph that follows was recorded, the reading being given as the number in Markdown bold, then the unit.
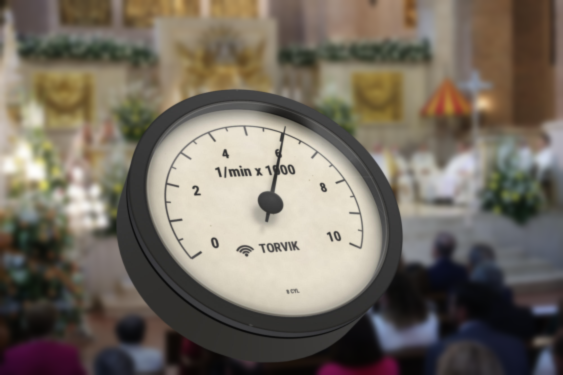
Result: **6000** rpm
